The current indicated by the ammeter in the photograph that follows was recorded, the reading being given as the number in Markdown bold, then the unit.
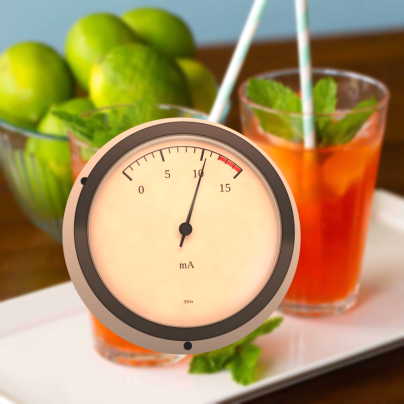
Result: **10.5** mA
